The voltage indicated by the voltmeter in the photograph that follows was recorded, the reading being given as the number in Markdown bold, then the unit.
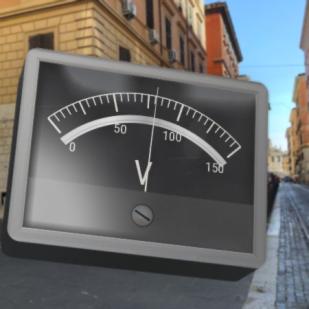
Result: **80** V
